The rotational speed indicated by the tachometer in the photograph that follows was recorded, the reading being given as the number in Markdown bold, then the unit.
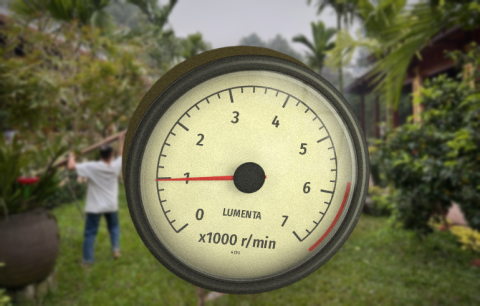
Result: **1000** rpm
